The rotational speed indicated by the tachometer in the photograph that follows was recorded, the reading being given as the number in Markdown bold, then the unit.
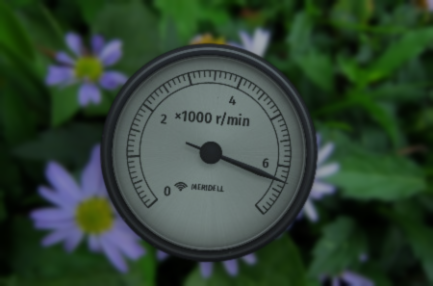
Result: **6300** rpm
